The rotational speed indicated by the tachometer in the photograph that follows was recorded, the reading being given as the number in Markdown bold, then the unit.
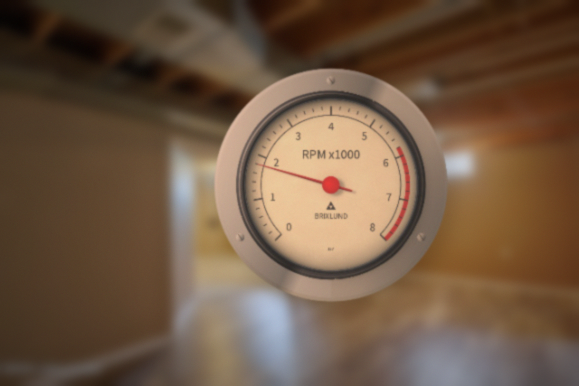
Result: **1800** rpm
